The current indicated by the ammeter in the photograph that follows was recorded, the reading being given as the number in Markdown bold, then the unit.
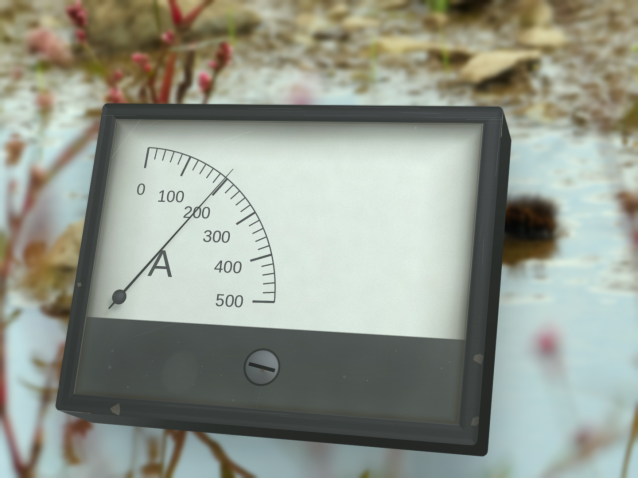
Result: **200** A
